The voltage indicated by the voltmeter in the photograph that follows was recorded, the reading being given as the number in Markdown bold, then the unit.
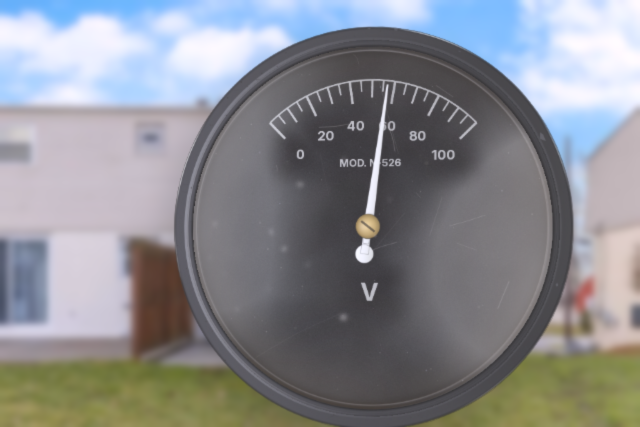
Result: **57.5** V
